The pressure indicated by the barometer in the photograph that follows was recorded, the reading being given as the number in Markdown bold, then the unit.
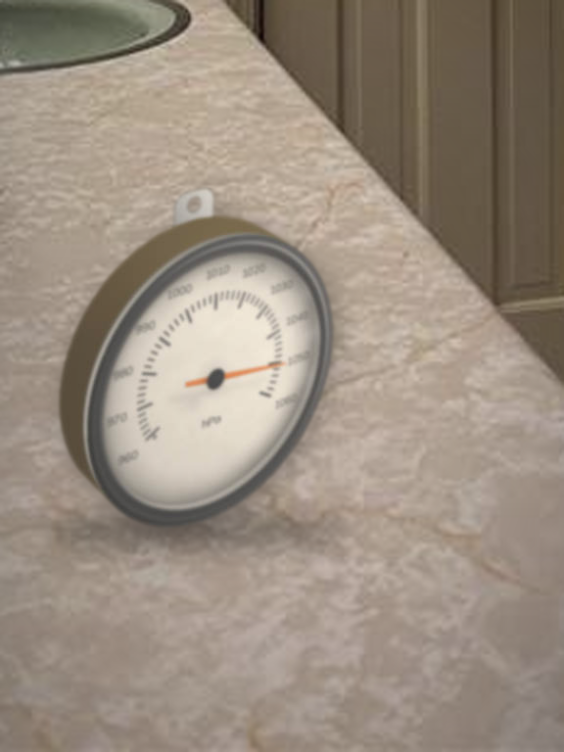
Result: **1050** hPa
